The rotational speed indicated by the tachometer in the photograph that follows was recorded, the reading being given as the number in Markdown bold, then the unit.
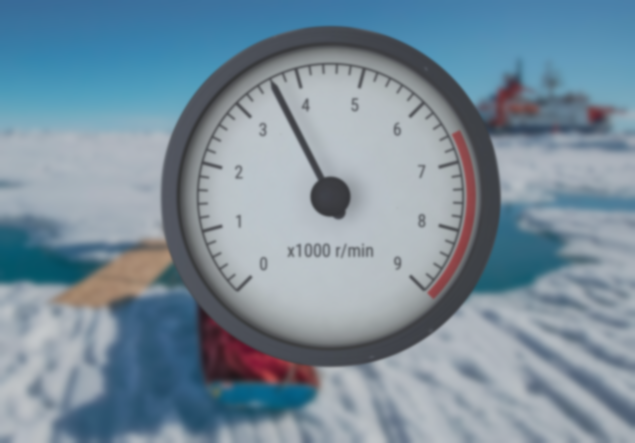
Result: **3600** rpm
